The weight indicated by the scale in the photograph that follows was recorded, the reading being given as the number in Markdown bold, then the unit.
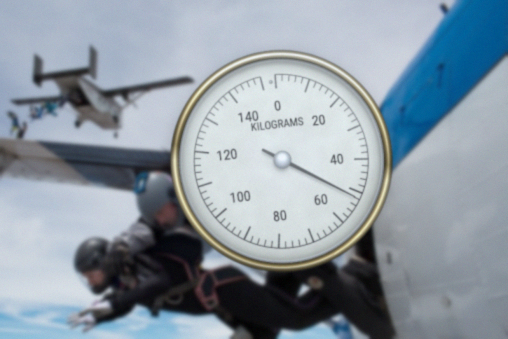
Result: **52** kg
